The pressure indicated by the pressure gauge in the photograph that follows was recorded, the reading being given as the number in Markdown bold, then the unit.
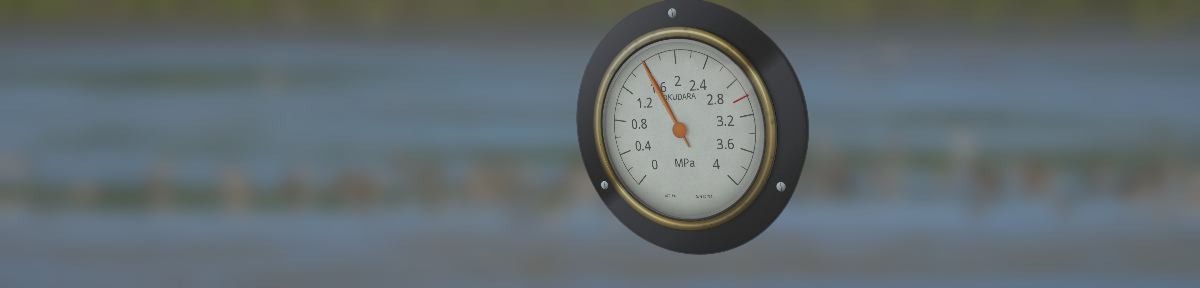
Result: **1.6** MPa
